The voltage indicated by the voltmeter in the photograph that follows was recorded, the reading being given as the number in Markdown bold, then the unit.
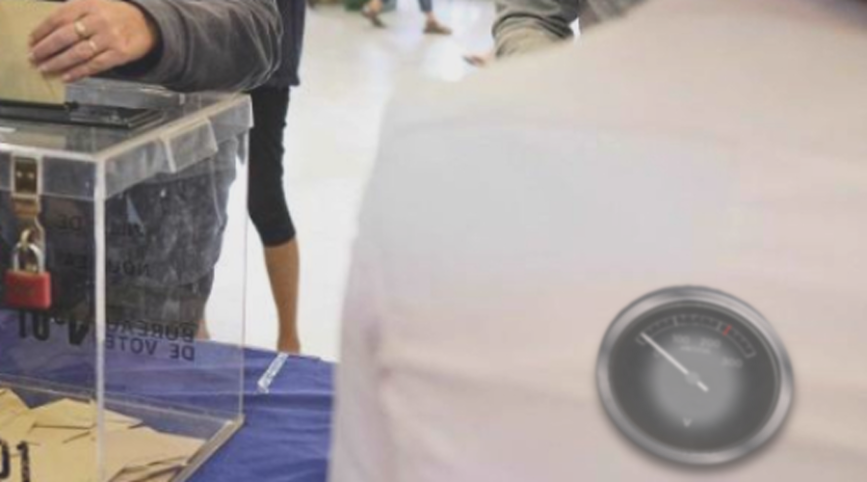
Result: **20** V
